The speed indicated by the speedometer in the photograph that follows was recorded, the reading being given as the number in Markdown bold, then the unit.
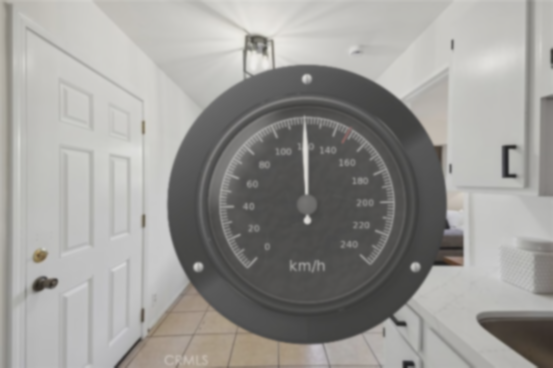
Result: **120** km/h
